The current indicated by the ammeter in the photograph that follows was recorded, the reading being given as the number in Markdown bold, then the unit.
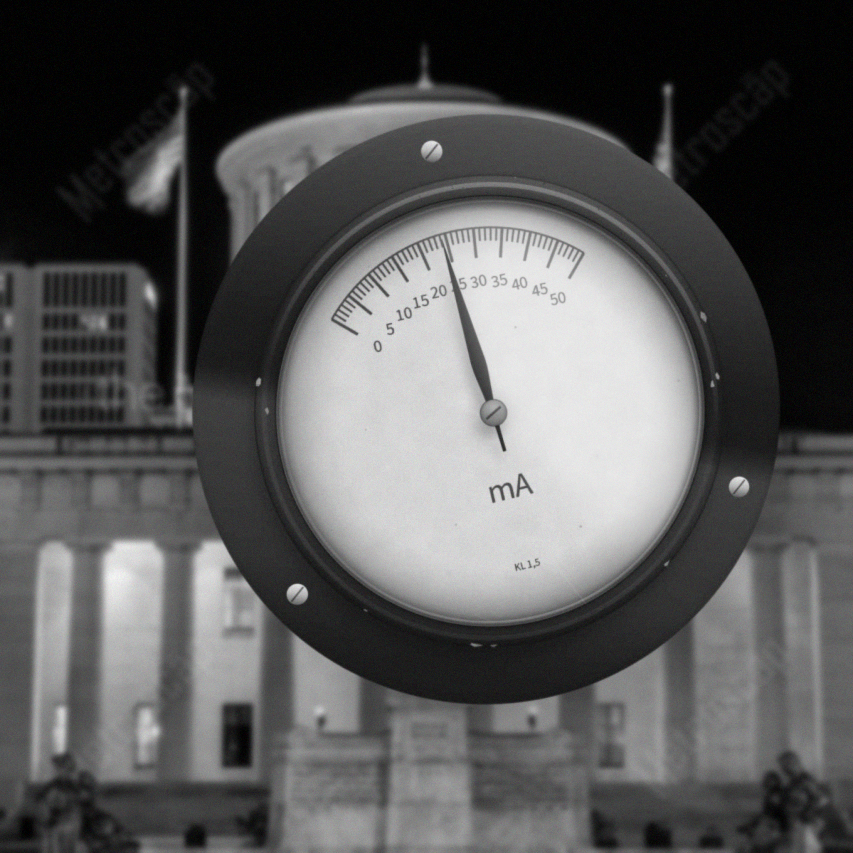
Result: **24** mA
